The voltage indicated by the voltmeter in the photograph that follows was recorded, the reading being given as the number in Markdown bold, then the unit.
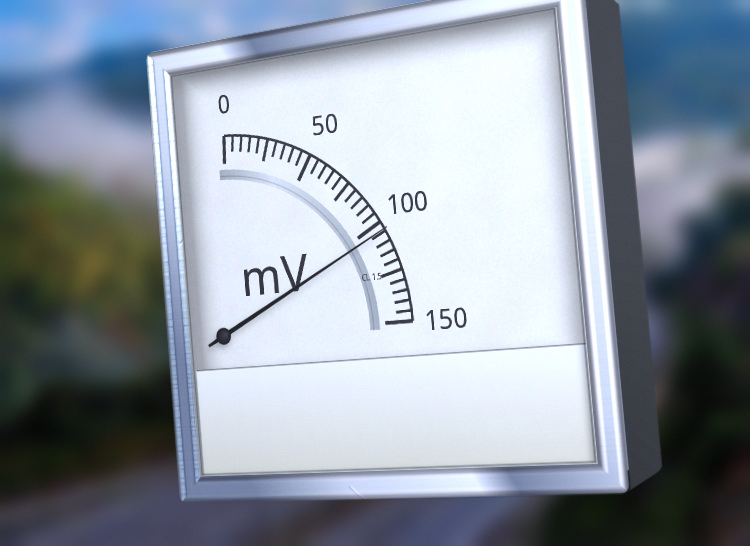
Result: **105** mV
